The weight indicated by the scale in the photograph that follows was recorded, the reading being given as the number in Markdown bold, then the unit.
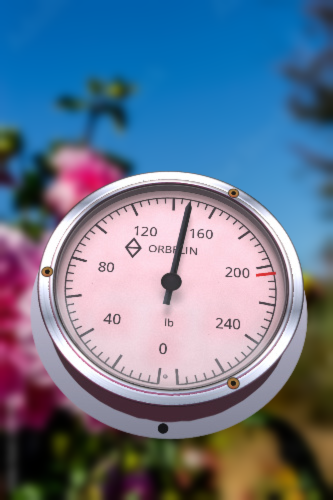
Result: **148** lb
